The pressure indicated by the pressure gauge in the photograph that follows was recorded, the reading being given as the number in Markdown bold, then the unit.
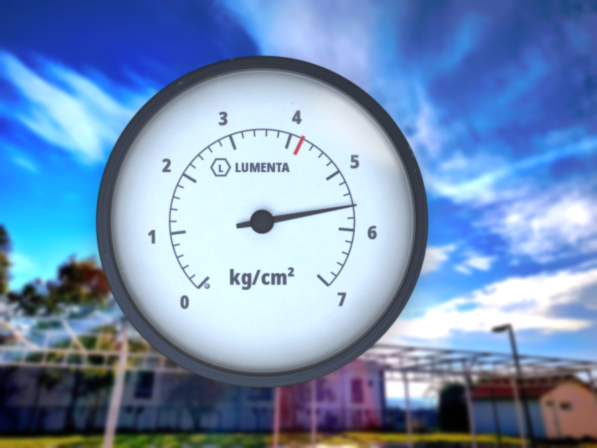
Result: **5.6** kg/cm²
